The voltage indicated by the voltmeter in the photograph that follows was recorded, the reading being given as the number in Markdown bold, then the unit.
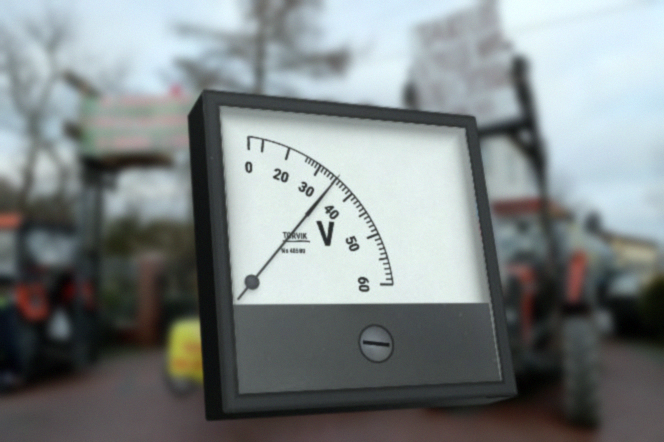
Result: **35** V
